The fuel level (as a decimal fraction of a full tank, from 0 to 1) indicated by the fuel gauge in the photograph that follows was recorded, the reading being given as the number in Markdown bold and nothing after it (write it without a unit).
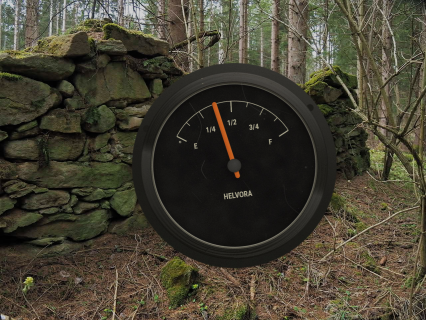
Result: **0.375**
